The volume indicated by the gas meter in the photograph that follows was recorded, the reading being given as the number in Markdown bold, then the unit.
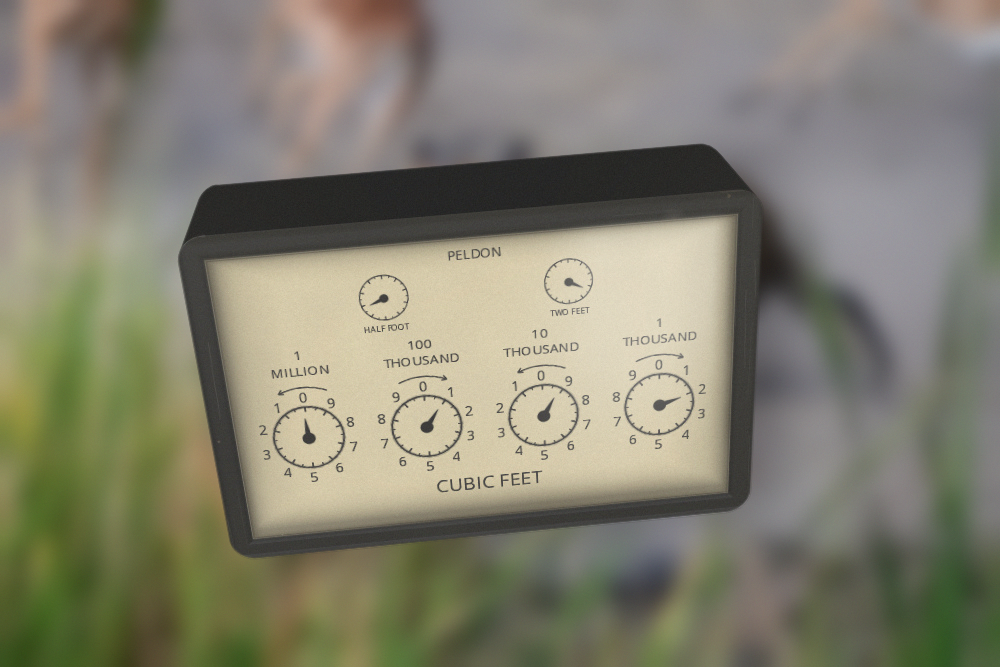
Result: **9200** ft³
